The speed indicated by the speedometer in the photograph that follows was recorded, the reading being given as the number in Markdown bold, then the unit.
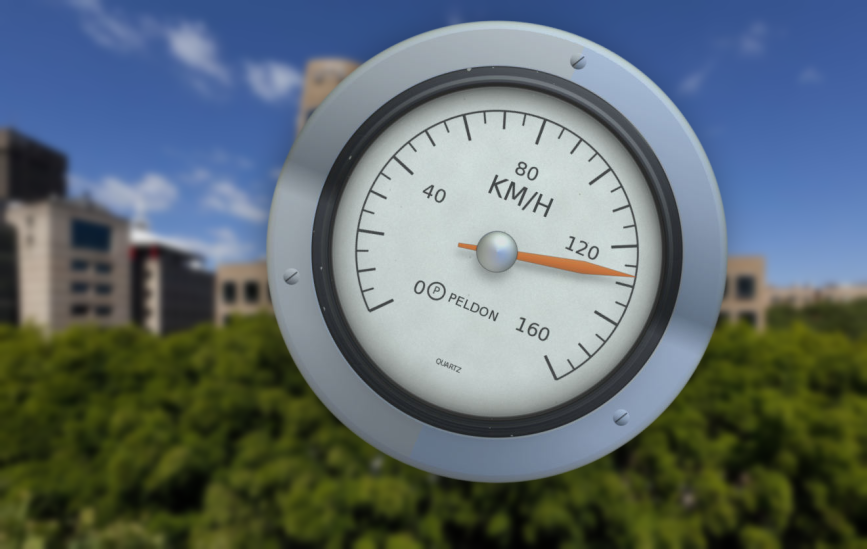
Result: **127.5** km/h
